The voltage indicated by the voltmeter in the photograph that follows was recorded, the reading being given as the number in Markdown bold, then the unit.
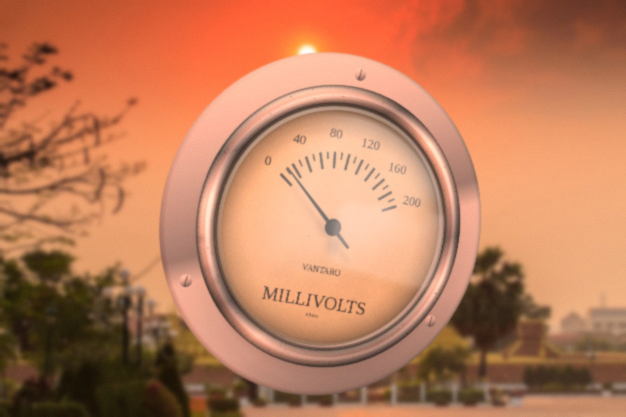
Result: **10** mV
